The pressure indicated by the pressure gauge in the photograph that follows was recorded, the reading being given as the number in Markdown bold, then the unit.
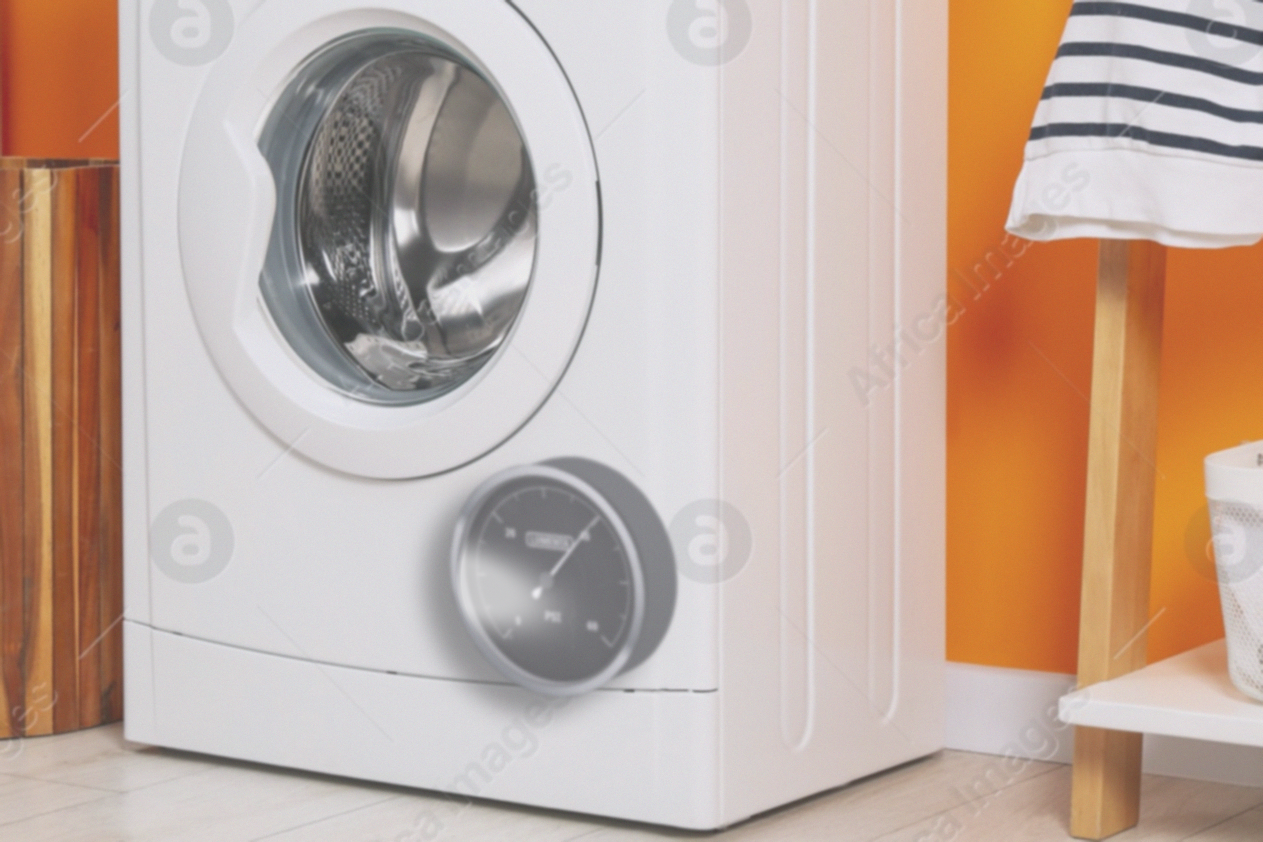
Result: **40** psi
